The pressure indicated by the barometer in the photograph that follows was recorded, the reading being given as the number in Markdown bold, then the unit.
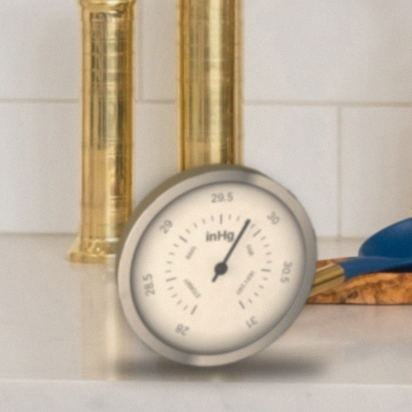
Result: **29.8** inHg
